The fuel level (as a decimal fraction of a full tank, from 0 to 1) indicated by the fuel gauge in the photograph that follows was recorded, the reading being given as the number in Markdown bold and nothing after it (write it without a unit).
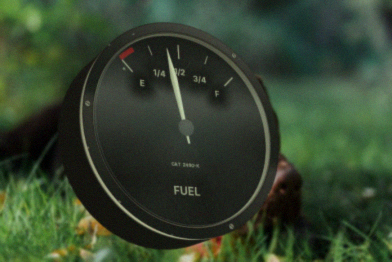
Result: **0.375**
